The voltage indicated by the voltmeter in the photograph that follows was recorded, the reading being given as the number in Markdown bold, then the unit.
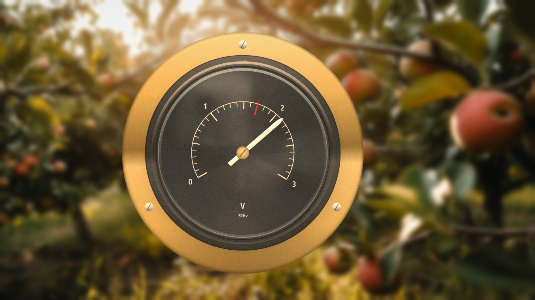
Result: **2.1** V
